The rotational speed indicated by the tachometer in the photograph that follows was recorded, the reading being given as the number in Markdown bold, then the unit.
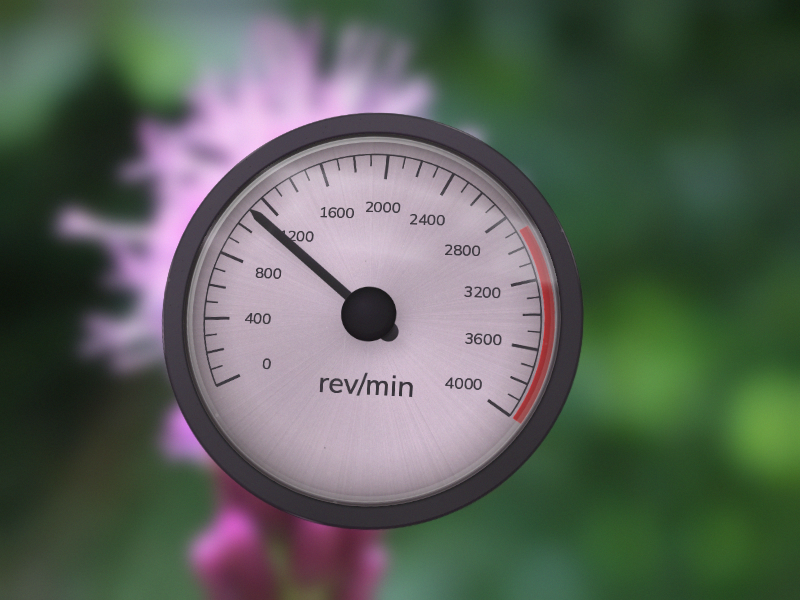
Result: **1100** rpm
